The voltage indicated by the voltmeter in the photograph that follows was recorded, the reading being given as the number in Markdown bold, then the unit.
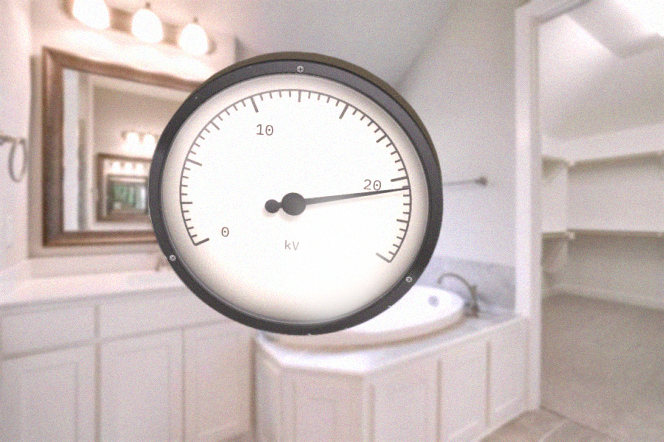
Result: **20.5** kV
